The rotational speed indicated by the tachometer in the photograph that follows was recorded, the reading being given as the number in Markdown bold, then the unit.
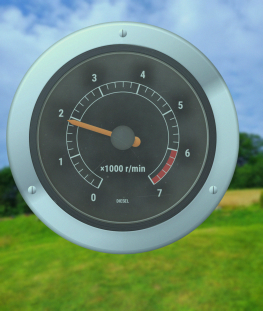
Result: **1900** rpm
